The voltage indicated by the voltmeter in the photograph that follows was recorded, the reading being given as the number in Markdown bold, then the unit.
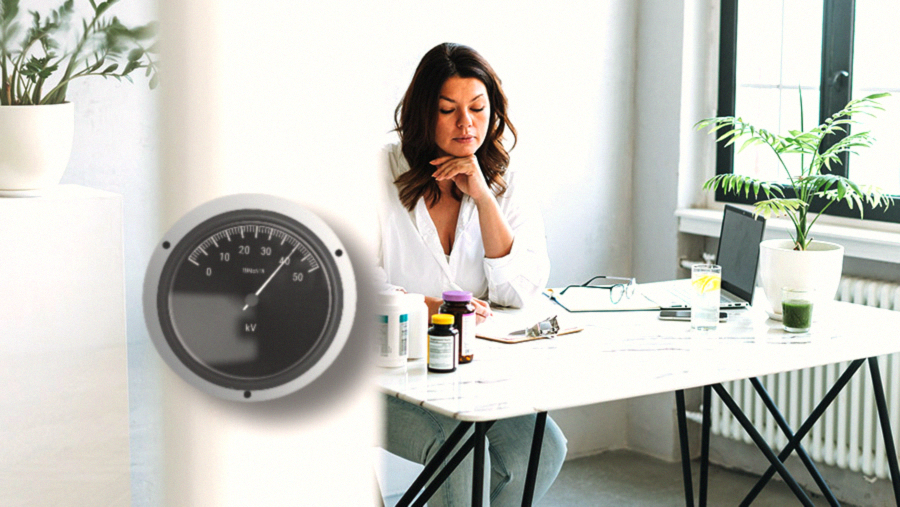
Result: **40** kV
